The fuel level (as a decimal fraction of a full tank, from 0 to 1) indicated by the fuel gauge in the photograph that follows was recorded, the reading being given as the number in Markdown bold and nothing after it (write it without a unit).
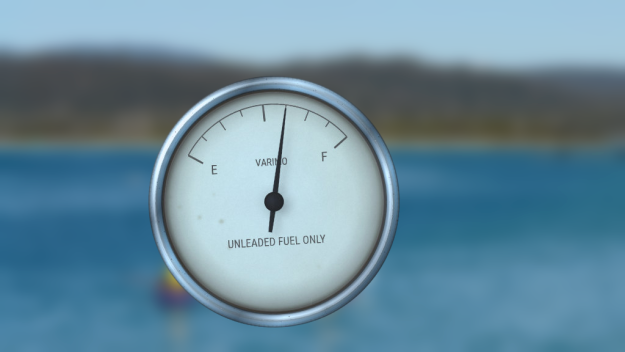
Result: **0.625**
